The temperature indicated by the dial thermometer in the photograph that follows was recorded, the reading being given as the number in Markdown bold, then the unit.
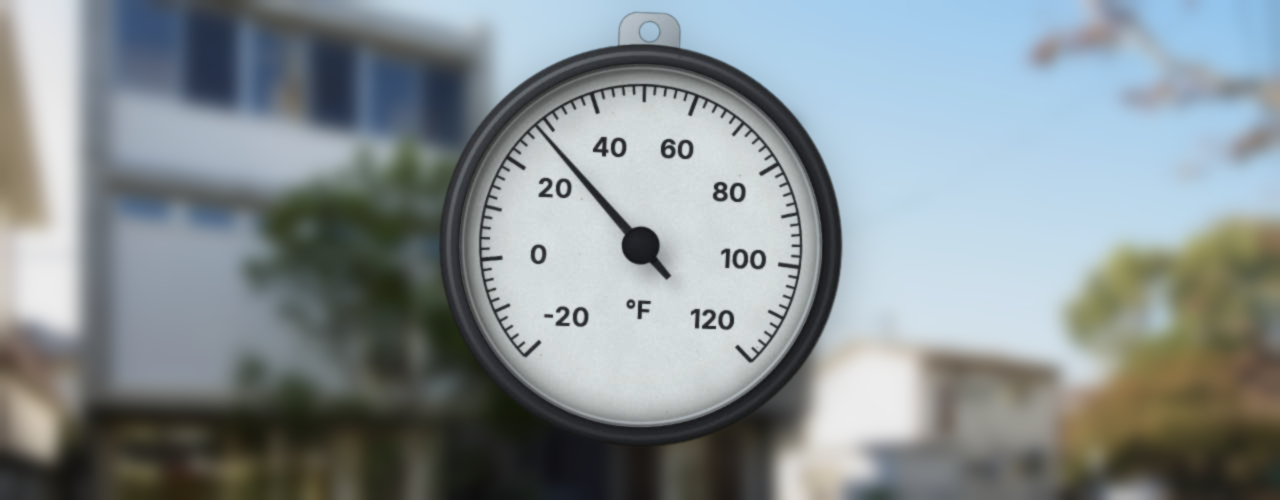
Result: **28** °F
